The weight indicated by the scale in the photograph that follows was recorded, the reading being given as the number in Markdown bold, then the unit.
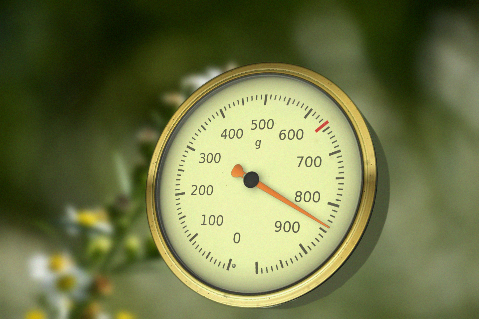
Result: **840** g
